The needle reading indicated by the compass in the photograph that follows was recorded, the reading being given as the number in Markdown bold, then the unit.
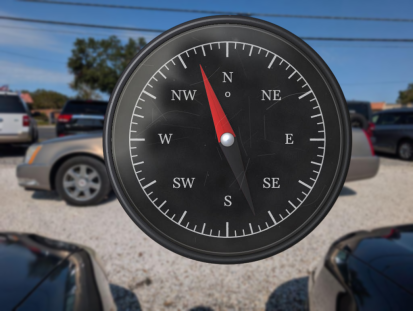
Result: **340** °
